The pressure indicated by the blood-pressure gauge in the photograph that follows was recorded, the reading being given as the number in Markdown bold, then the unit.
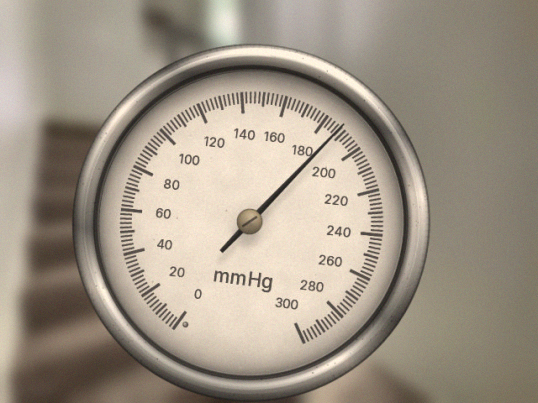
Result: **188** mmHg
